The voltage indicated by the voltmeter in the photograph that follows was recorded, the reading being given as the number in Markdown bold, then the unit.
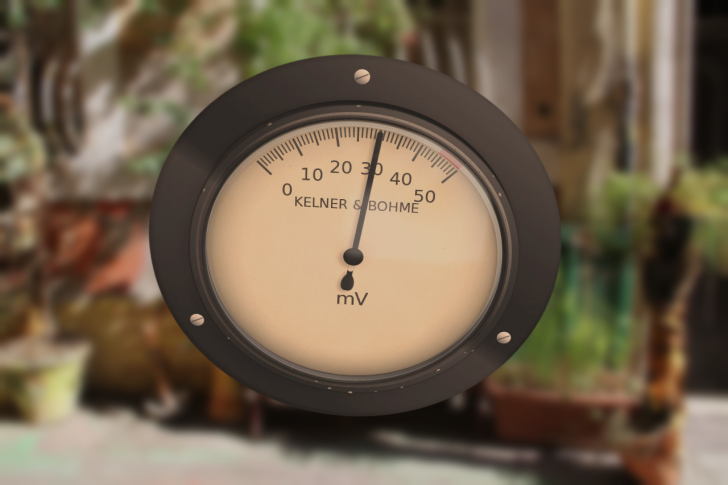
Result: **30** mV
